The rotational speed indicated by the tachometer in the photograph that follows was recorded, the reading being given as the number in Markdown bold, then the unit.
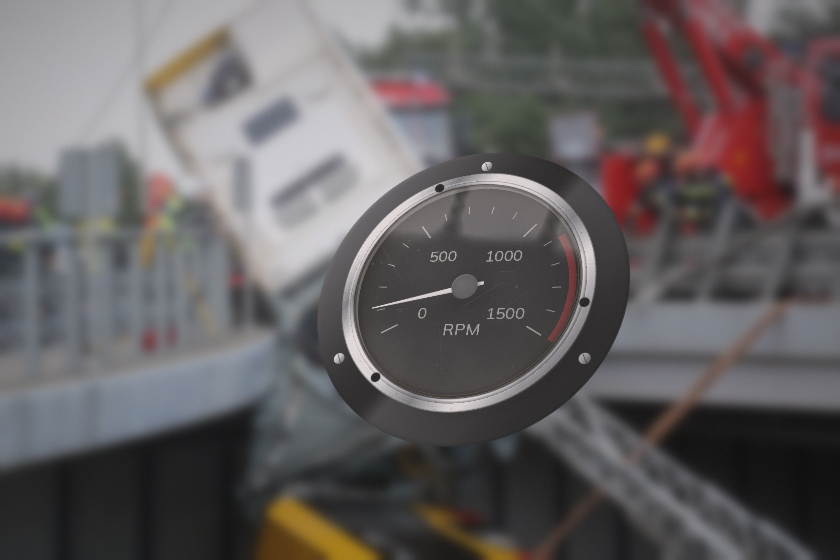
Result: **100** rpm
